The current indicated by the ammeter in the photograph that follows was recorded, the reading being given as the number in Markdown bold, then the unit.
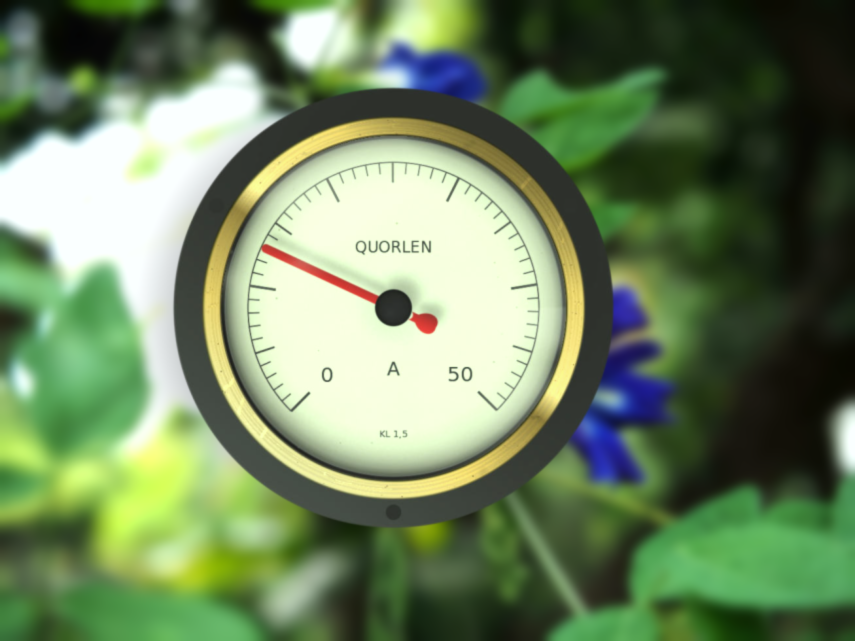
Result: **13** A
